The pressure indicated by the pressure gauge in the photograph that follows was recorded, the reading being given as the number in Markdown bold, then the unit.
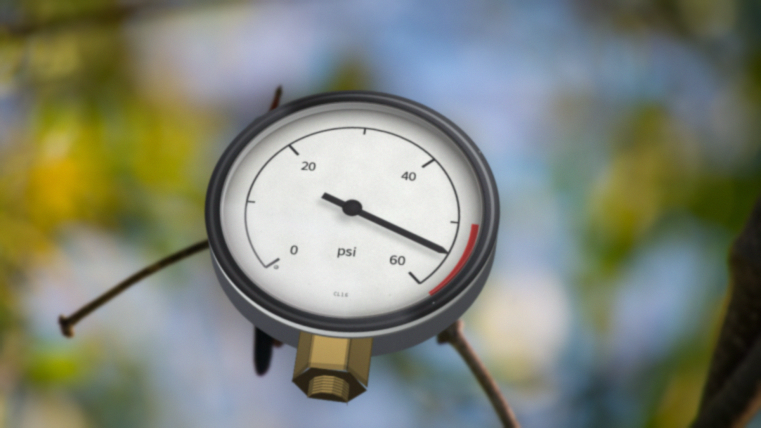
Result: **55** psi
